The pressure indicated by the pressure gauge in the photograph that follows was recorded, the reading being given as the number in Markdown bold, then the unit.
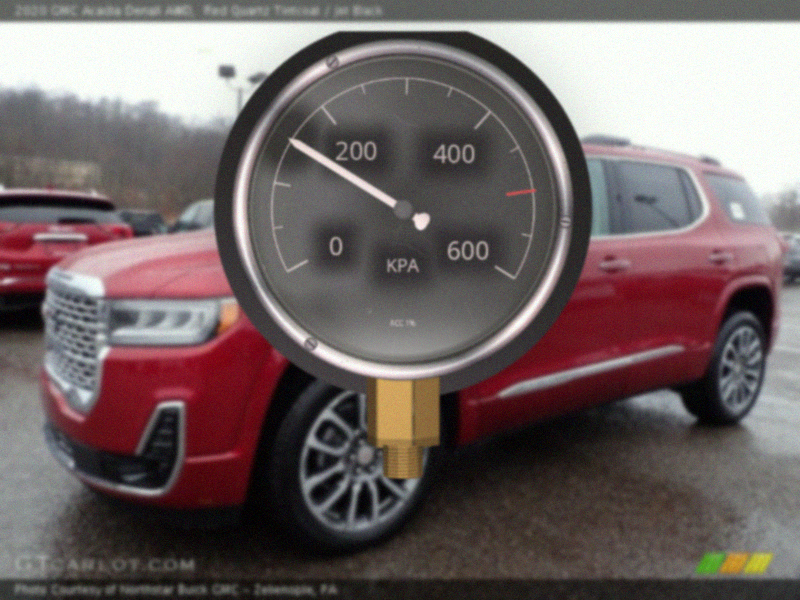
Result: **150** kPa
